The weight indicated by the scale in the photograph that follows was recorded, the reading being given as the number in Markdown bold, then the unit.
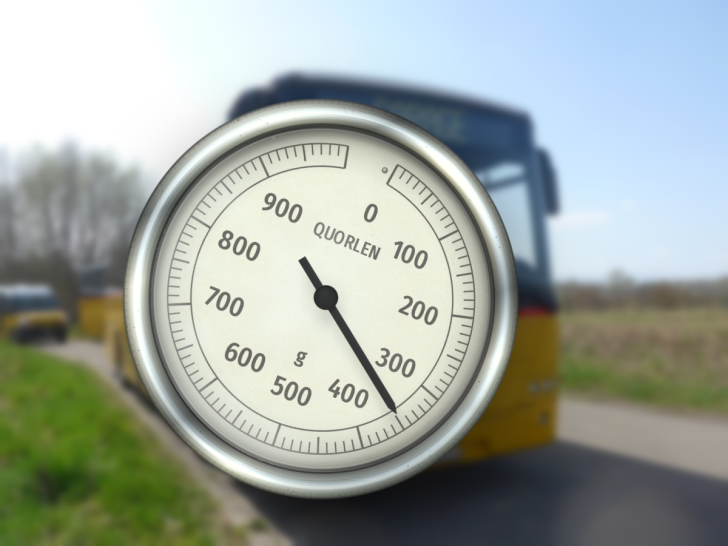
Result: **350** g
